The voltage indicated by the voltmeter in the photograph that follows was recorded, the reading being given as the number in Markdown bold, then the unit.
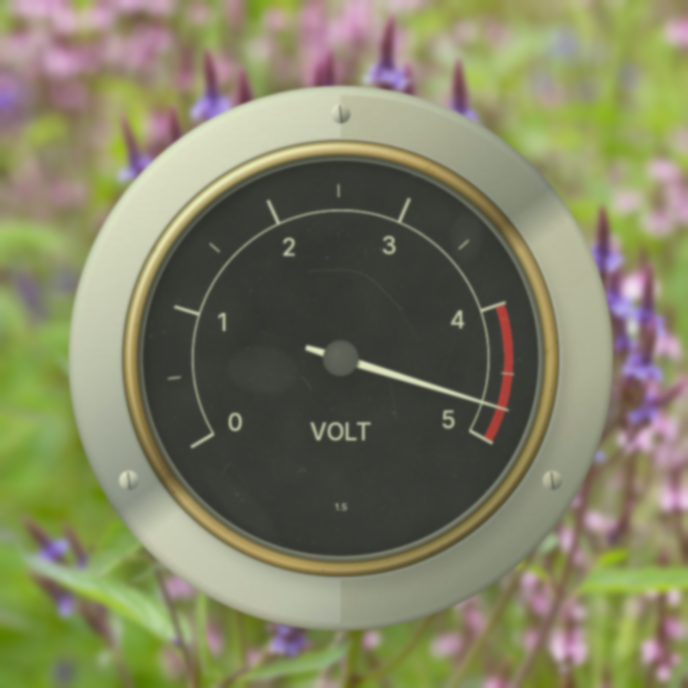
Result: **4.75** V
